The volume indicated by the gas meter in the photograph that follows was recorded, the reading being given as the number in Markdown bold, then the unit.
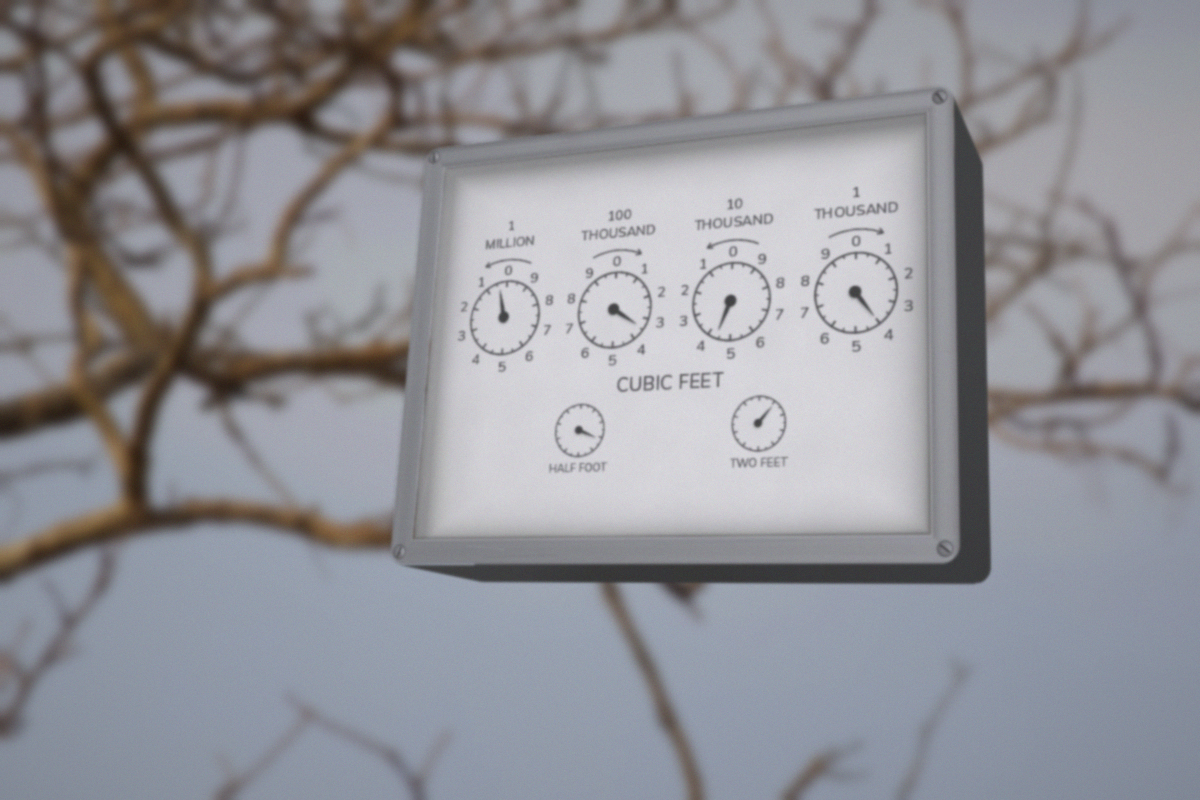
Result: **34400** ft³
